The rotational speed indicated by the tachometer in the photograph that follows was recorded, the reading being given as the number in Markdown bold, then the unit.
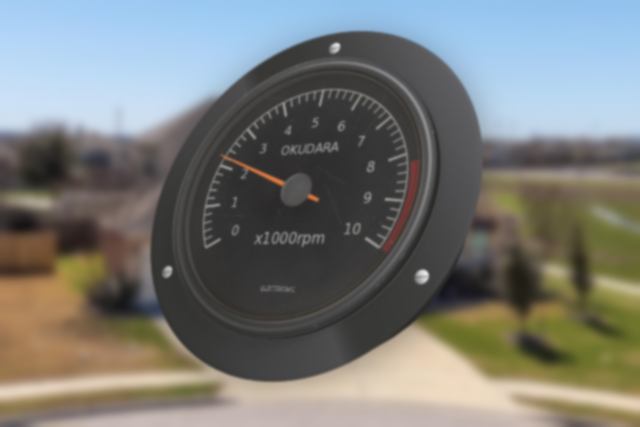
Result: **2200** rpm
